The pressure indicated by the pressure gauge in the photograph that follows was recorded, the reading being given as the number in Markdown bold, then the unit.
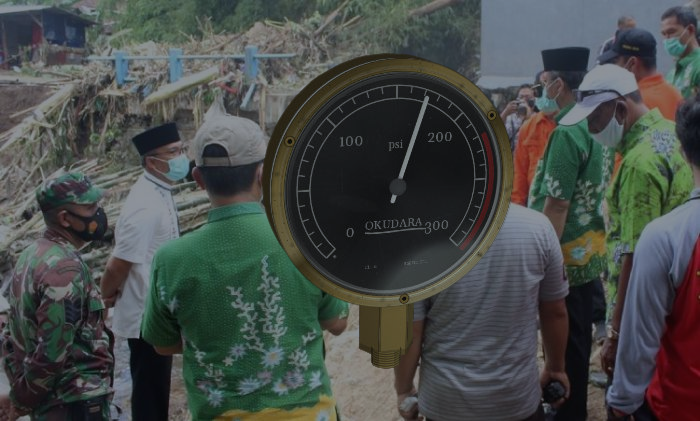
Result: **170** psi
